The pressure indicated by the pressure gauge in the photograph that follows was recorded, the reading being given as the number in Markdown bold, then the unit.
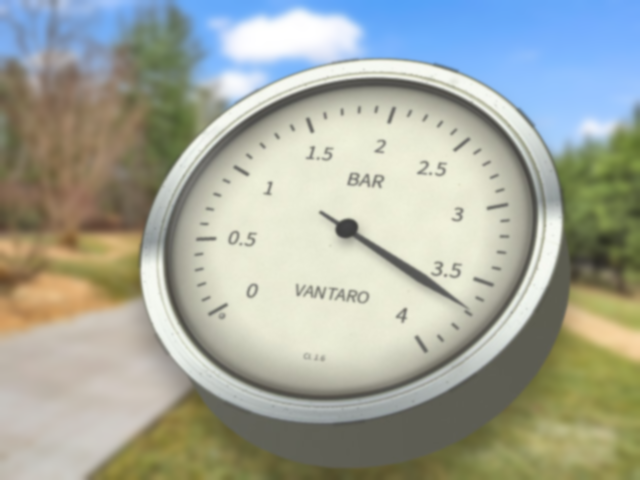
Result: **3.7** bar
